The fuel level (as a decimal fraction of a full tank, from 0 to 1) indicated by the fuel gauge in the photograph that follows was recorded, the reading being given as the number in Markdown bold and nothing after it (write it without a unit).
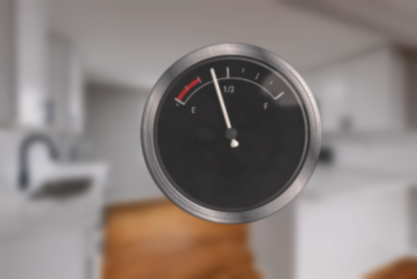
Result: **0.375**
